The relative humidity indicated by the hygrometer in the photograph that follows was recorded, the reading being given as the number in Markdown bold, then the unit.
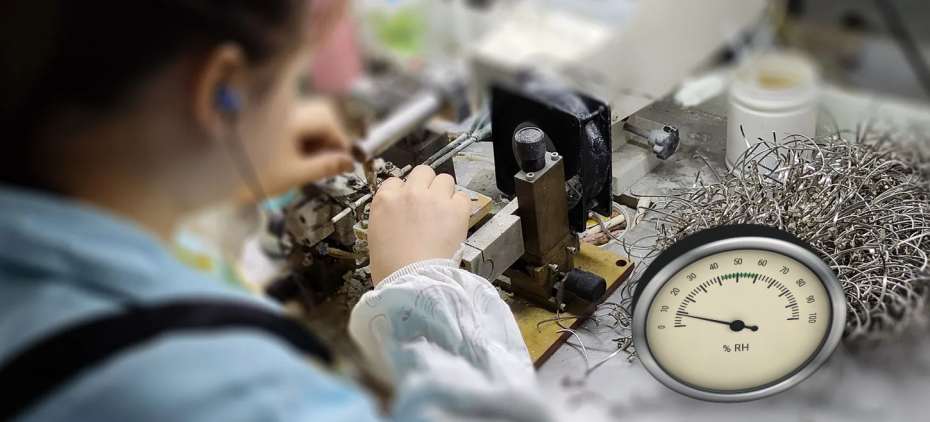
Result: **10** %
